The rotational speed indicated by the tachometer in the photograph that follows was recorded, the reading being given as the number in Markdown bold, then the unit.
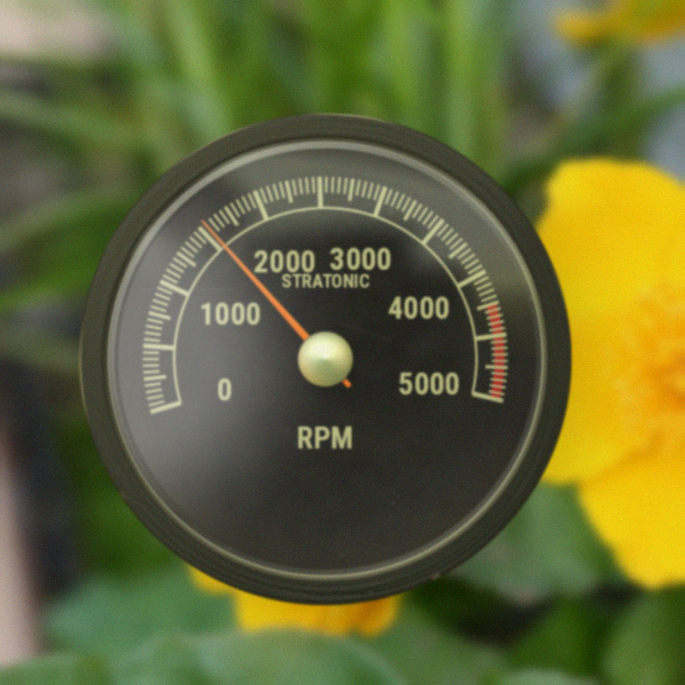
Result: **1550** rpm
